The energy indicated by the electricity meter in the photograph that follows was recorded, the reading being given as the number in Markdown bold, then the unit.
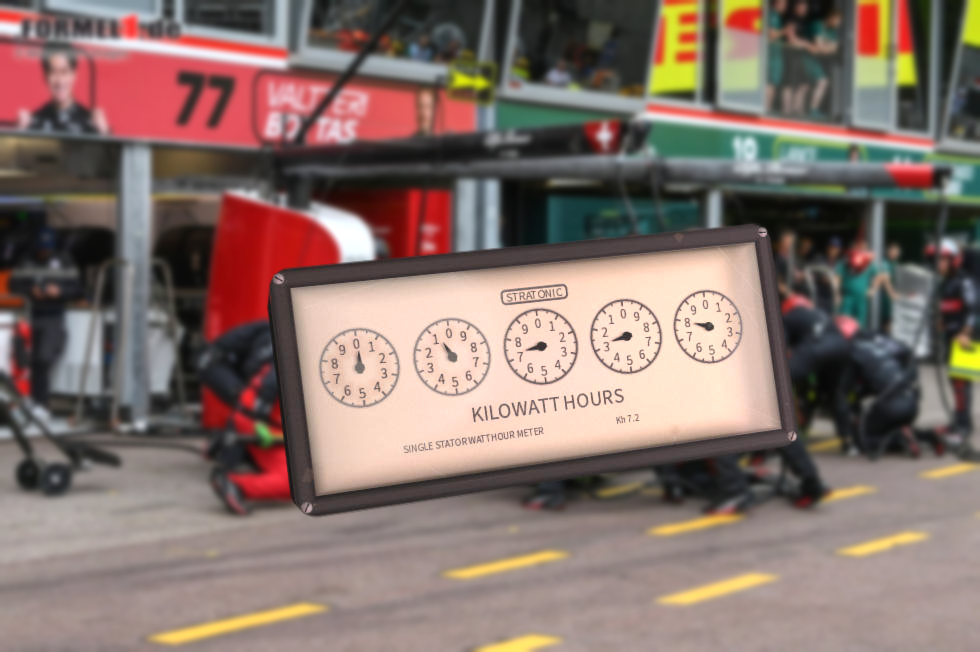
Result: **728** kWh
